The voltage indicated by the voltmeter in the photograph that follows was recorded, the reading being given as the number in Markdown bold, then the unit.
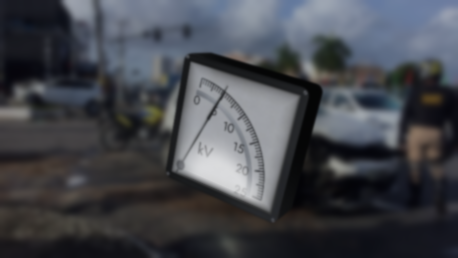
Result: **5** kV
